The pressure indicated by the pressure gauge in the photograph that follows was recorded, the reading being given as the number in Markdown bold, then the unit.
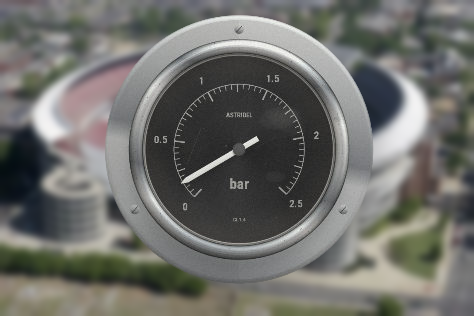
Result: **0.15** bar
